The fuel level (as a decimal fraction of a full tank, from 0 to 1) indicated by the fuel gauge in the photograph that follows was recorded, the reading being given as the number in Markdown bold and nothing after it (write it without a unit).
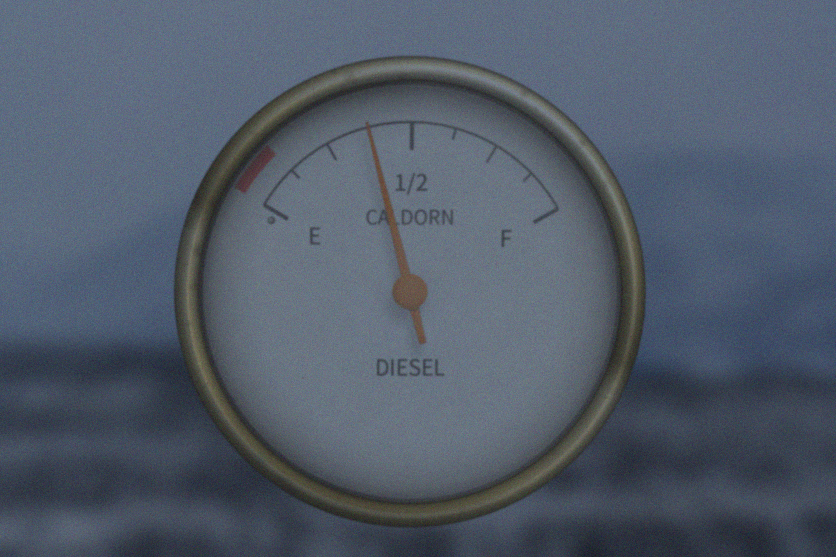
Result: **0.375**
